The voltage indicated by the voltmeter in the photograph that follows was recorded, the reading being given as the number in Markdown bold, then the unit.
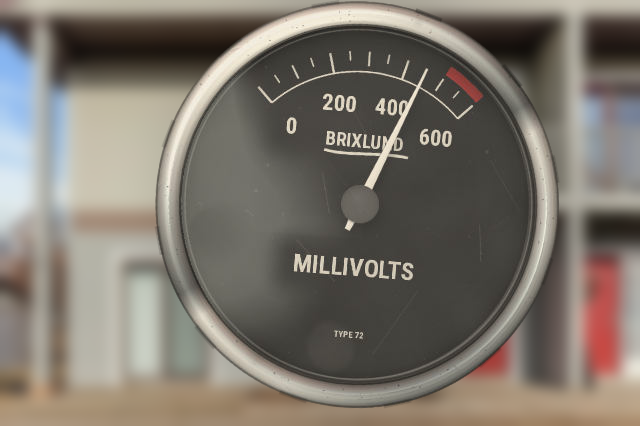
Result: **450** mV
